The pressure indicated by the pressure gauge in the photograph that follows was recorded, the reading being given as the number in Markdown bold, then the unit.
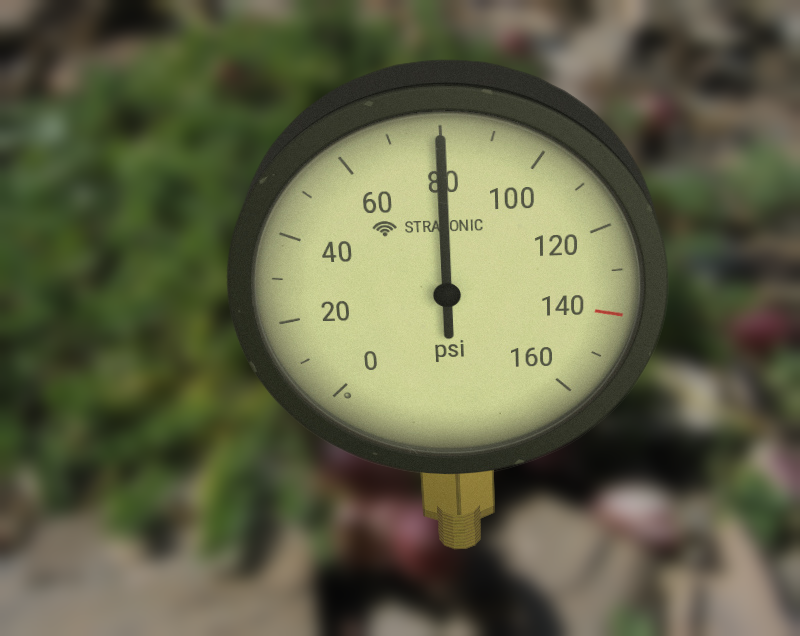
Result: **80** psi
